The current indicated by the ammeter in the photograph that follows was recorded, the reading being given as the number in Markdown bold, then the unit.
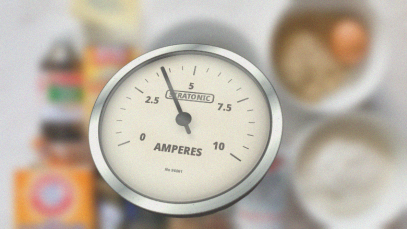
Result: **3.75** A
